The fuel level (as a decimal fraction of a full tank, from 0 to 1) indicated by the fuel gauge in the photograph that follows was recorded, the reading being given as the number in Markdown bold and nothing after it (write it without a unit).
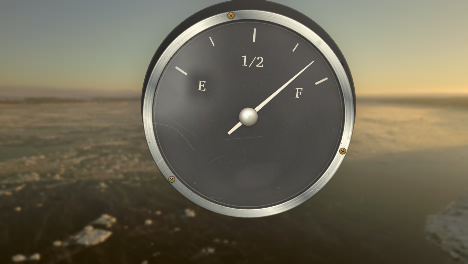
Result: **0.875**
